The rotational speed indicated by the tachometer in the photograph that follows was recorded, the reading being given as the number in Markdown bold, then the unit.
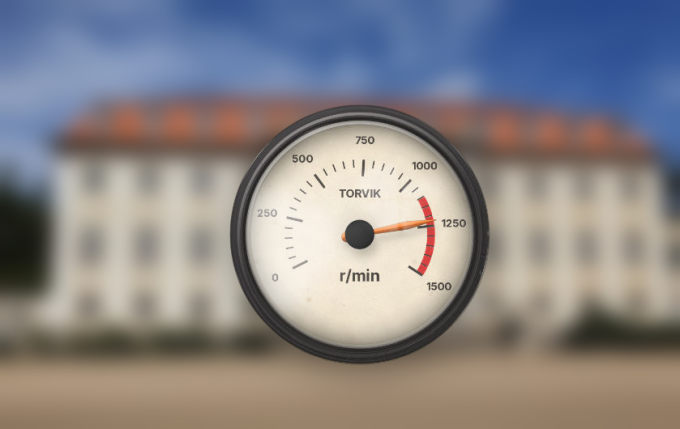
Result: **1225** rpm
